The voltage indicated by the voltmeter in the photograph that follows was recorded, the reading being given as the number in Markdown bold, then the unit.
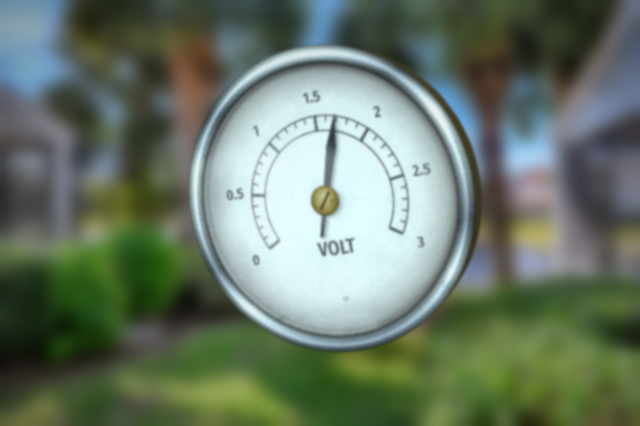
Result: **1.7** V
